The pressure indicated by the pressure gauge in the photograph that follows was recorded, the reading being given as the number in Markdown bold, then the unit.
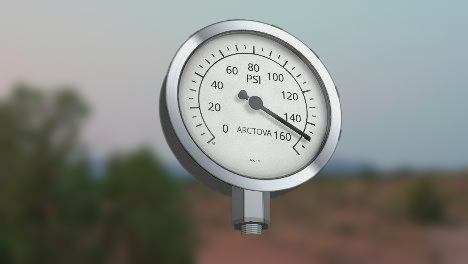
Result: **150** psi
